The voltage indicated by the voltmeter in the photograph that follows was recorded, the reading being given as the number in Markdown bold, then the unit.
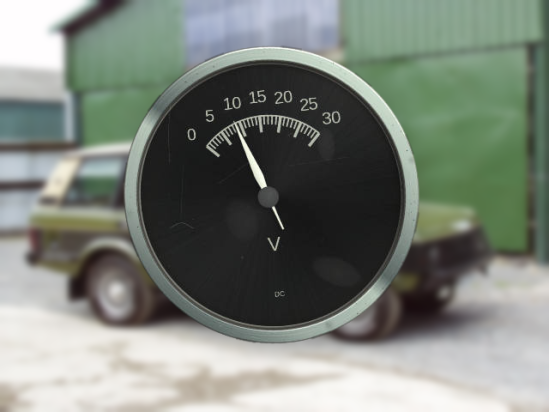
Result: **9** V
